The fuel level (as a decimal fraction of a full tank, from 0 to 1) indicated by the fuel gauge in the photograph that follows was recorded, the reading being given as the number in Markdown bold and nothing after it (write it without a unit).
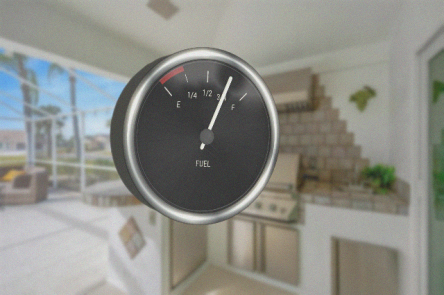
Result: **0.75**
